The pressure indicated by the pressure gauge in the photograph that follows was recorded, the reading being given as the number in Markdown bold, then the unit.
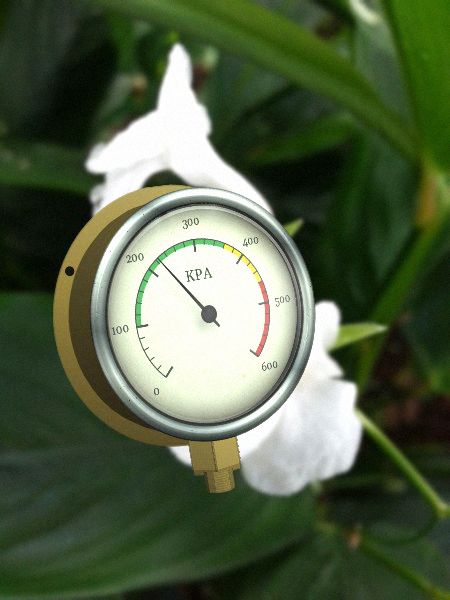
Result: **220** kPa
